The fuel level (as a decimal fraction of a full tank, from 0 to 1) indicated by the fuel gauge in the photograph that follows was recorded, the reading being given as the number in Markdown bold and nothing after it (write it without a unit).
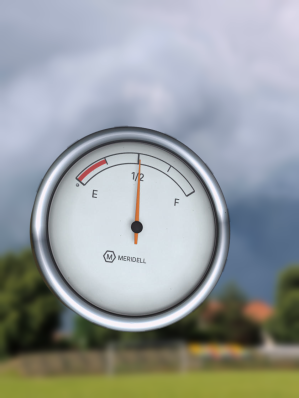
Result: **0.5**
